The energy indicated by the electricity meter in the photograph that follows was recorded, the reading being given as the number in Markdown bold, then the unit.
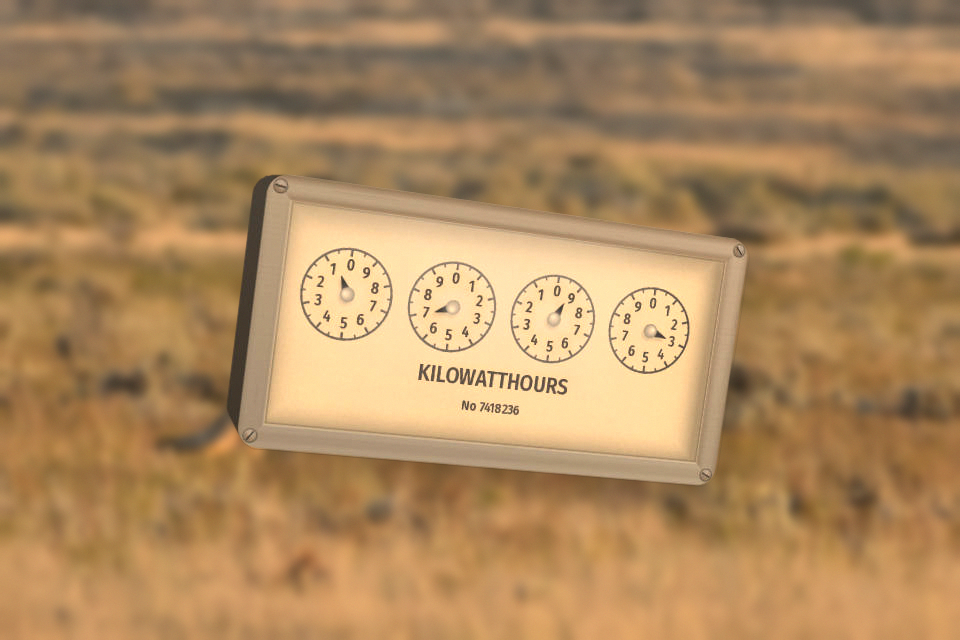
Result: **693** kWh
